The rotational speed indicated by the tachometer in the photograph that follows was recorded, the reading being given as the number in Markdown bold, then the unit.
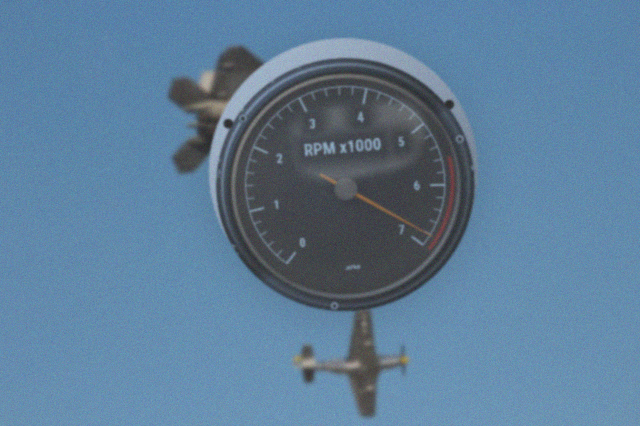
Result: **6800** rpm
